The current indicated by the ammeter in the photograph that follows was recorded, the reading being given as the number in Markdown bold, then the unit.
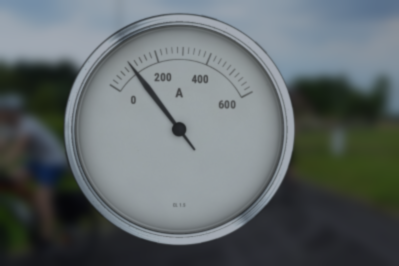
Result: **100** A
